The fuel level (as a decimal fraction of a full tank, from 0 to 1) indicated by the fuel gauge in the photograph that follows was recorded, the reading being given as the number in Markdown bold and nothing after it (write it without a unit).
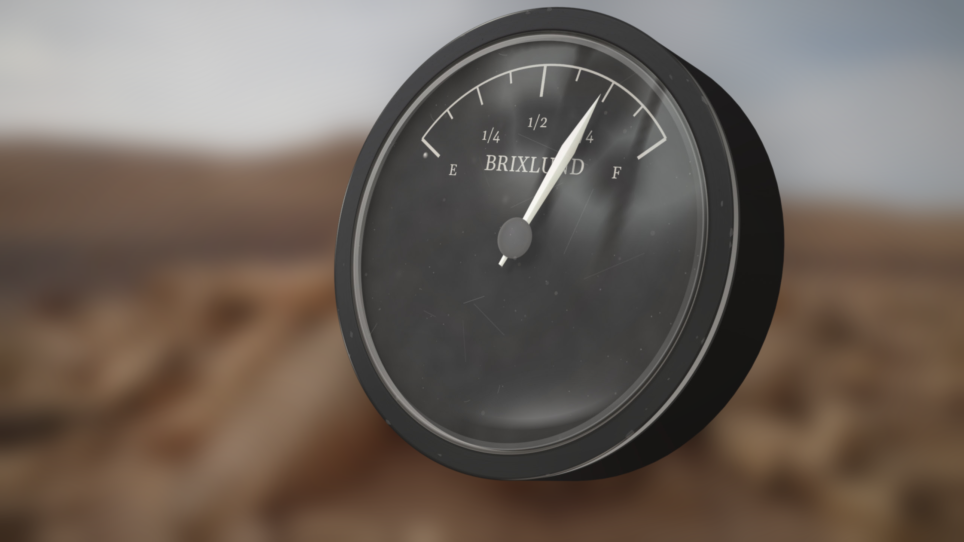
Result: **0.75**
